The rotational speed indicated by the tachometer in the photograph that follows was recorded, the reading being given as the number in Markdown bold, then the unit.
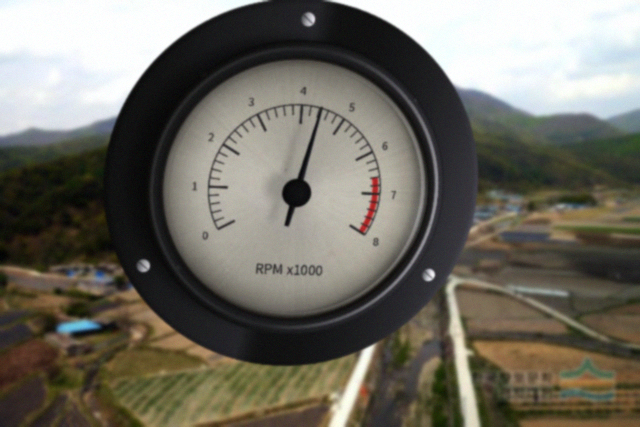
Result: **4400** rpm
